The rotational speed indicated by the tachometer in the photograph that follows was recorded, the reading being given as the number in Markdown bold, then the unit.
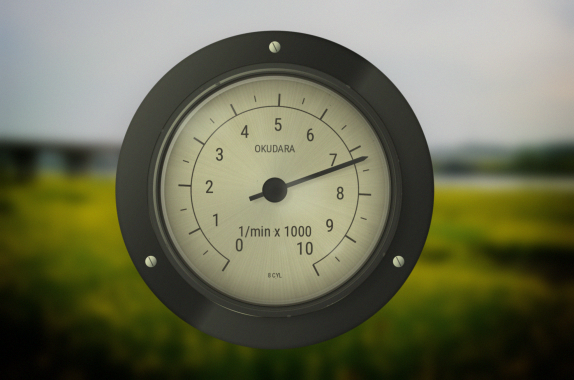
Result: **7250** rpm
